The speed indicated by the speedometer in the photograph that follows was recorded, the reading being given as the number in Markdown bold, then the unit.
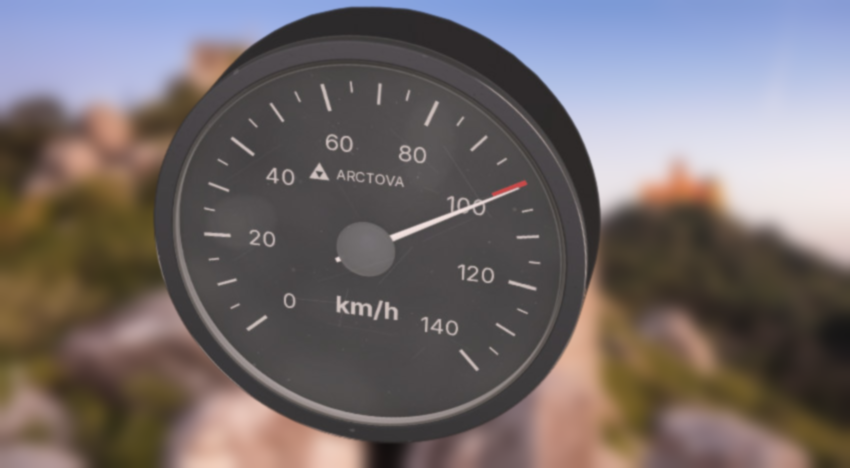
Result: **100** km/h
